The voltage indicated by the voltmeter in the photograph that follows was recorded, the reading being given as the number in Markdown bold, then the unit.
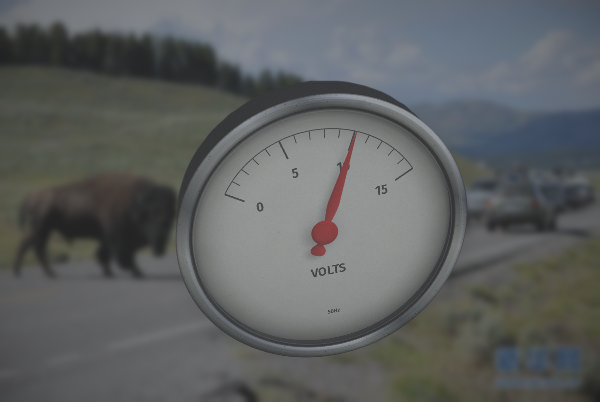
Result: **10** V
